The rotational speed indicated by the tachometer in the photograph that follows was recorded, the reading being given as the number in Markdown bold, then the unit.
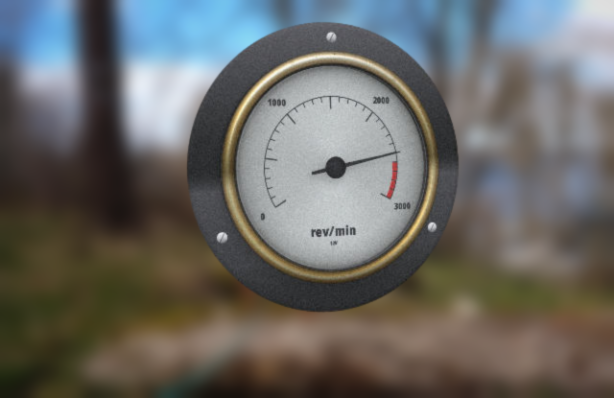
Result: **2500** rpm
